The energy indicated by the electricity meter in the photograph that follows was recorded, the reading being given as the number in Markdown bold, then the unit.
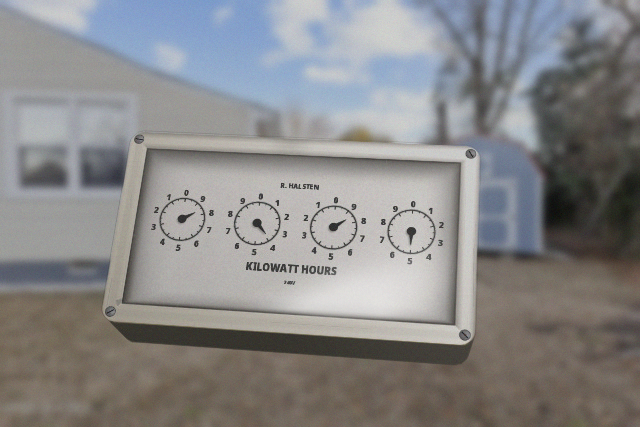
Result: **8385** kWh
